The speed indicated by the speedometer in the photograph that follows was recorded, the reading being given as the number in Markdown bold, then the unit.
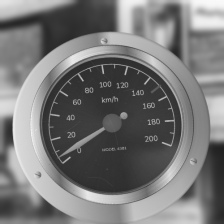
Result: **5** km/h
